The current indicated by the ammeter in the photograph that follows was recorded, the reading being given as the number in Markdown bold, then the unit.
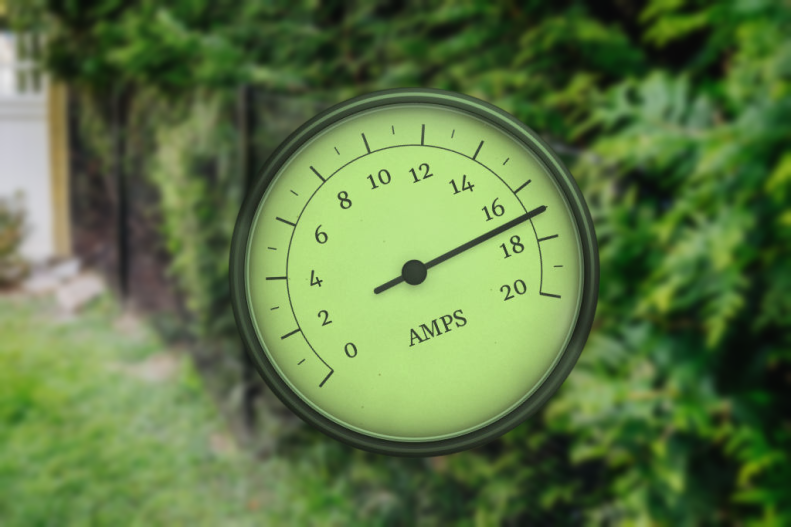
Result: **17** A
